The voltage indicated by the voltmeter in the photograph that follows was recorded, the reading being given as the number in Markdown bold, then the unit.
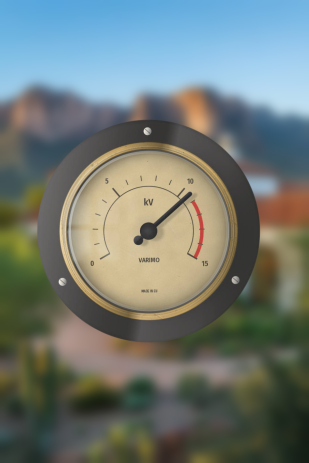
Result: **10.5** kV
